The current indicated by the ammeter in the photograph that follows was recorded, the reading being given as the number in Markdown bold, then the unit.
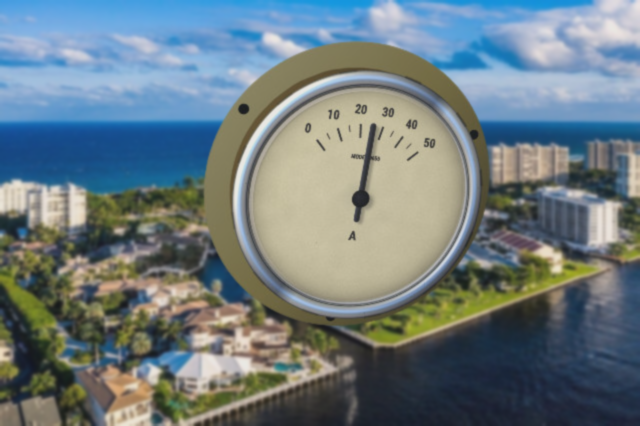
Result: **25** A
